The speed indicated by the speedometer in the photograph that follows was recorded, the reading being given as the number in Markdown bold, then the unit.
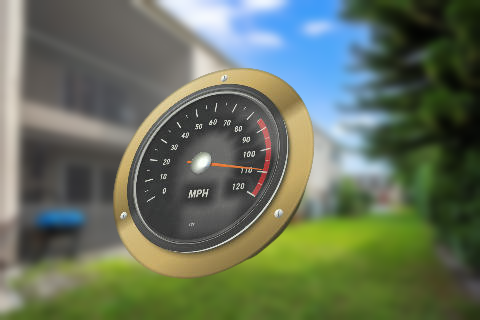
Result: **110** mph
